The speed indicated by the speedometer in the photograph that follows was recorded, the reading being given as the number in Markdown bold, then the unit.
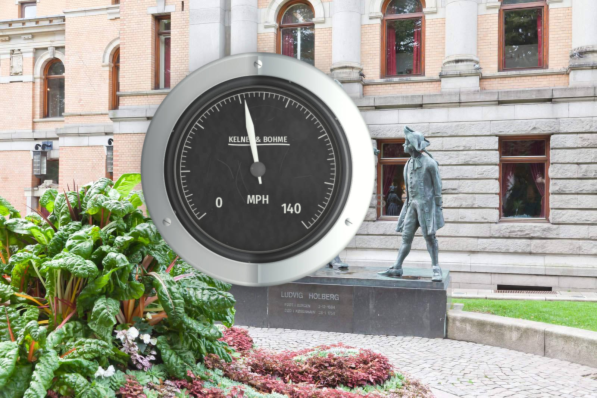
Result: **62** mph
